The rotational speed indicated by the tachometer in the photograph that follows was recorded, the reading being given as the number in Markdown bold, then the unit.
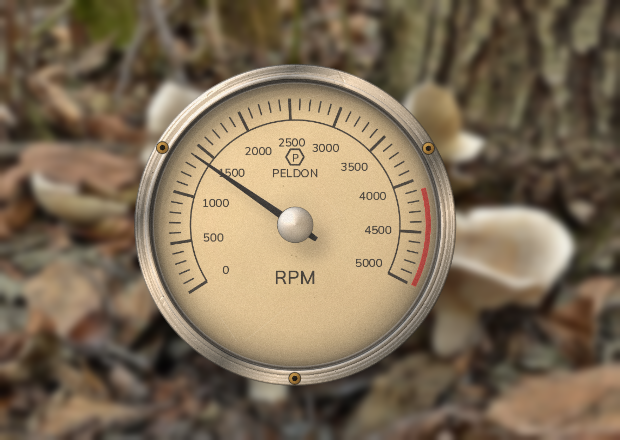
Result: **1400** rpm
